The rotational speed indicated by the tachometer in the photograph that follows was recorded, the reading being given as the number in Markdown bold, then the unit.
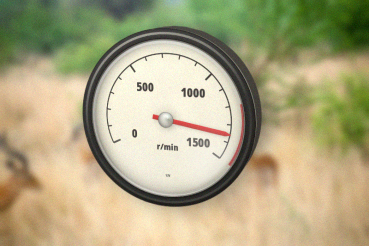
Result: **1350** rpm
